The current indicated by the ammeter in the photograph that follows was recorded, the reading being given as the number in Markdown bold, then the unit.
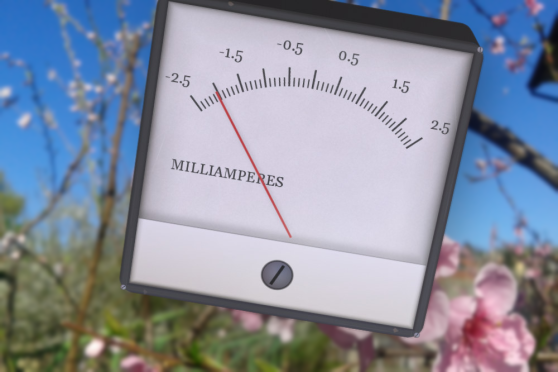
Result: **-2** mA
